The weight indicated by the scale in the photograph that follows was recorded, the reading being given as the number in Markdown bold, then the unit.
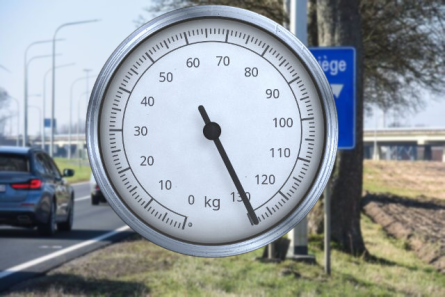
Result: **129** kg
